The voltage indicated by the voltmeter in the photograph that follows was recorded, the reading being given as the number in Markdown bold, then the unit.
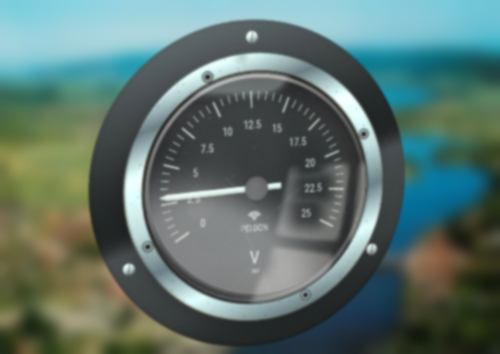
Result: **3** V
